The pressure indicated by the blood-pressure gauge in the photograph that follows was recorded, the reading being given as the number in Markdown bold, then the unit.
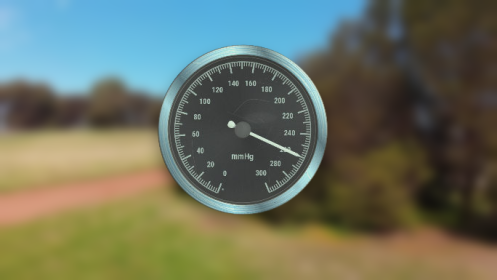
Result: **260** mmHg
